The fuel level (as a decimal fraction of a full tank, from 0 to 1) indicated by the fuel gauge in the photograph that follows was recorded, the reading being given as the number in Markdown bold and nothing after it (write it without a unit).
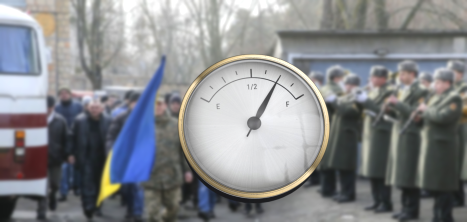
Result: **0.75**
